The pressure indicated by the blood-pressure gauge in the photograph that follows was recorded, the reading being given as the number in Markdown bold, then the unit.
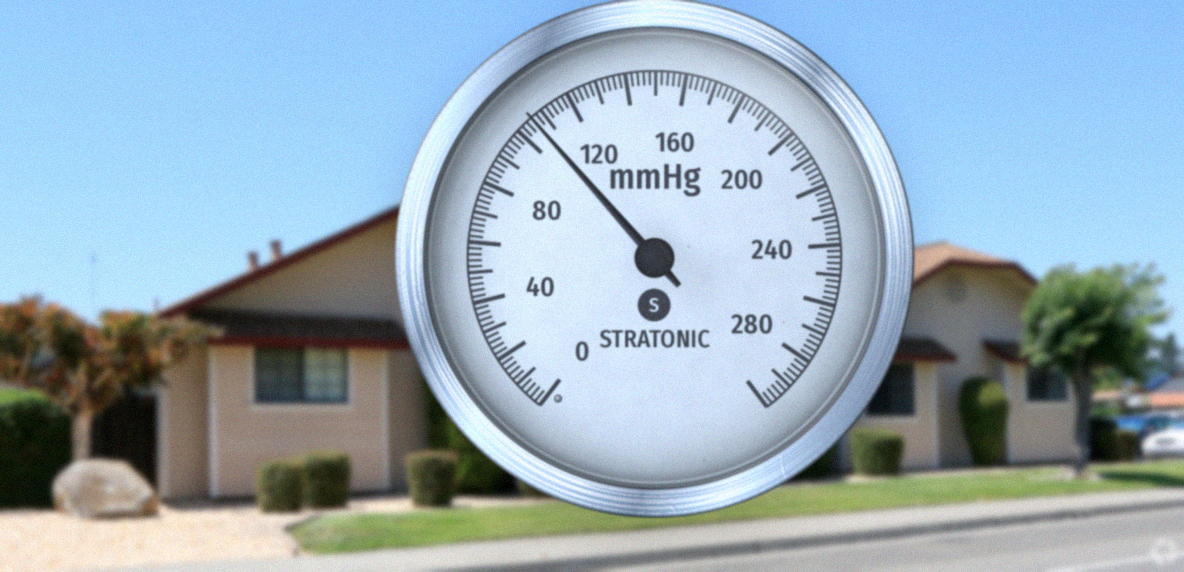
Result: **106** mmHg
